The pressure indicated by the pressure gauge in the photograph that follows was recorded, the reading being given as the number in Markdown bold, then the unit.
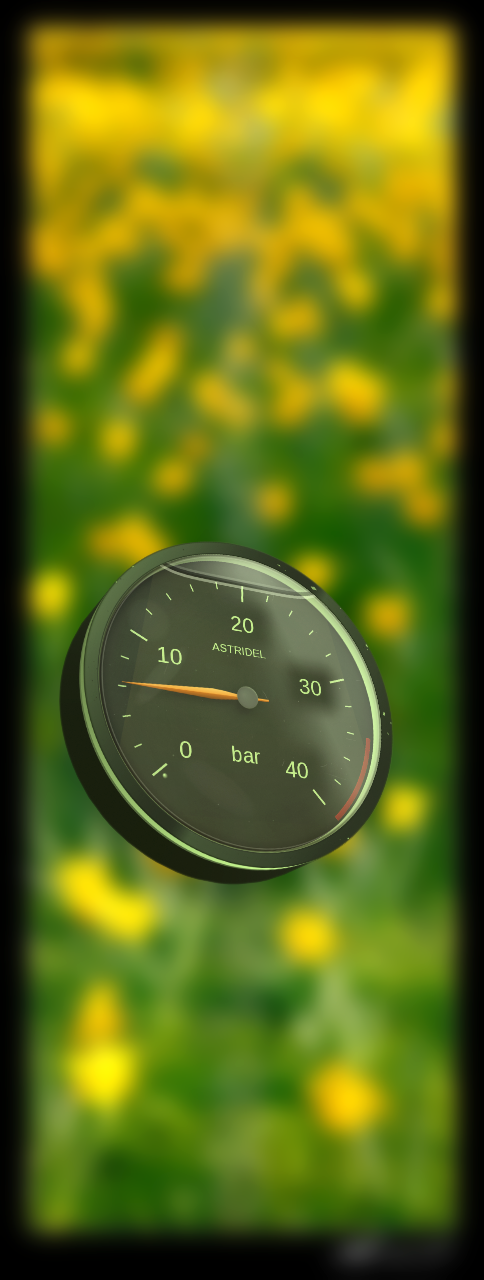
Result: **6** bar
